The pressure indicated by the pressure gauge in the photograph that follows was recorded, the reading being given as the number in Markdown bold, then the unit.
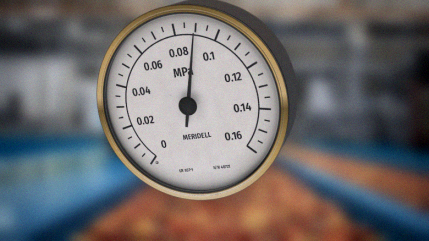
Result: **0.09** MPa
